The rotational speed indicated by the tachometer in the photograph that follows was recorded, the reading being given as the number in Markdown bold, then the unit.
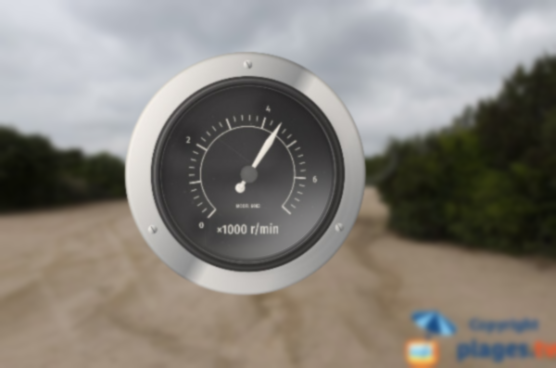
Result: **4400** rpm
